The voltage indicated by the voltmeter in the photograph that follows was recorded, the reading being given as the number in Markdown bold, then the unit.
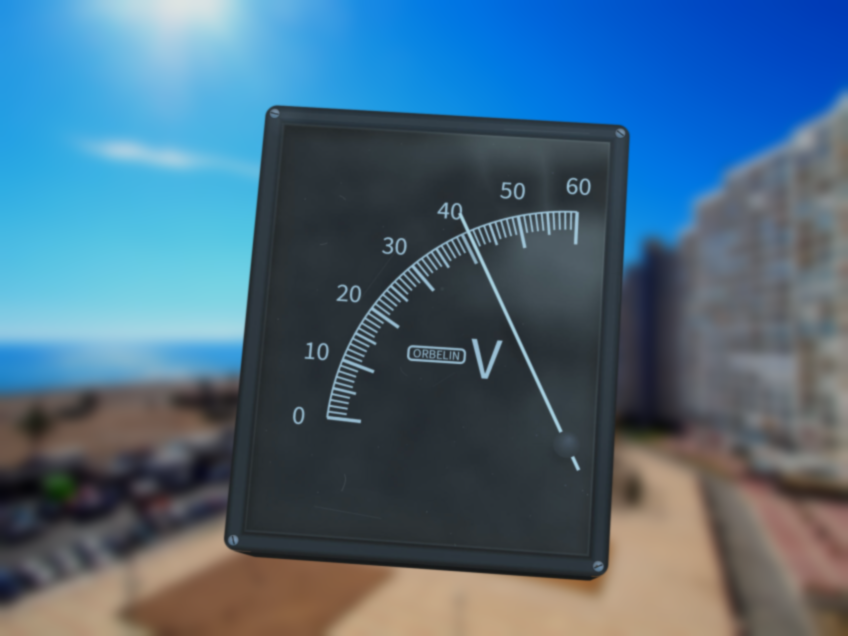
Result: **41** V
